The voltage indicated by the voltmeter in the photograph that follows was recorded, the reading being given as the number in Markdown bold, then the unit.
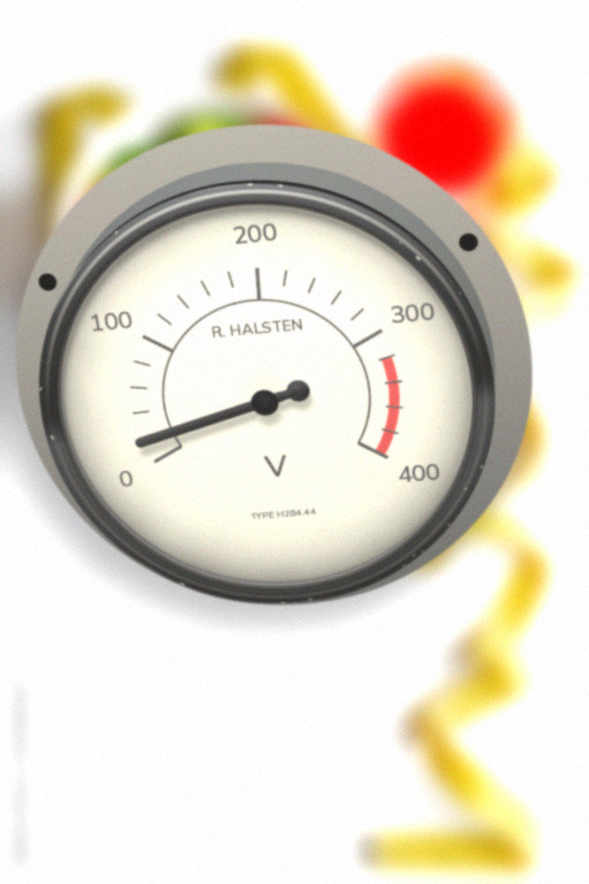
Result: **20** V
